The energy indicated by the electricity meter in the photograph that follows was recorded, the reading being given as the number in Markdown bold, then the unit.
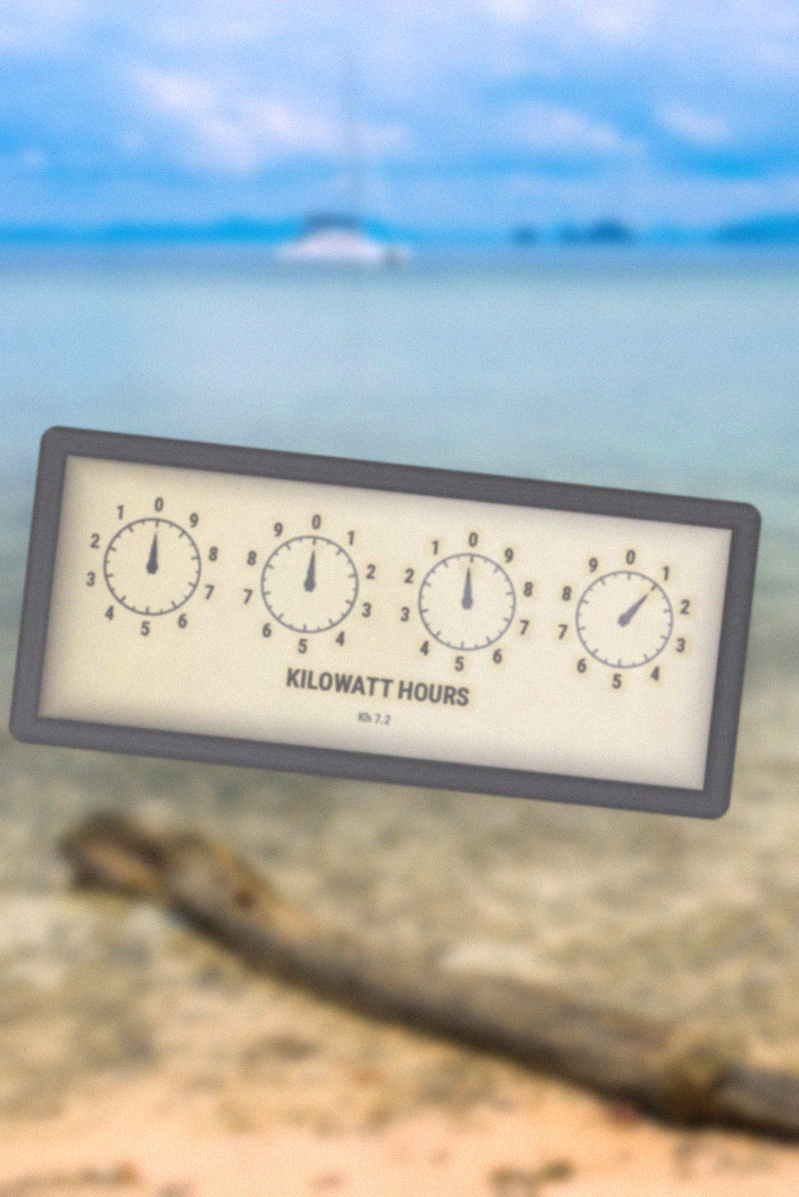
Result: **1** kWh
